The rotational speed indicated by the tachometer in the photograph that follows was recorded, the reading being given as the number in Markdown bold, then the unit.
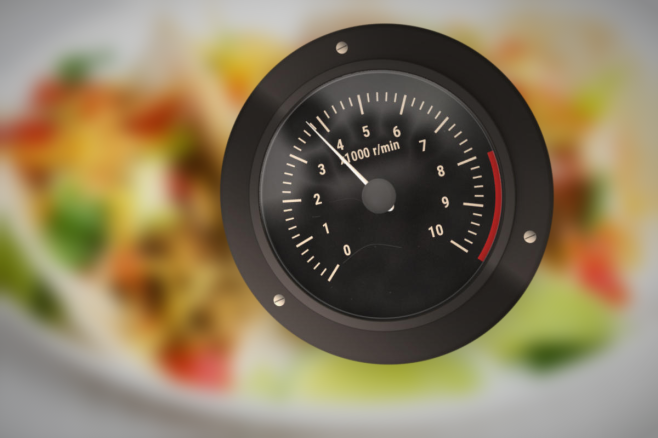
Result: **3800** rpm
